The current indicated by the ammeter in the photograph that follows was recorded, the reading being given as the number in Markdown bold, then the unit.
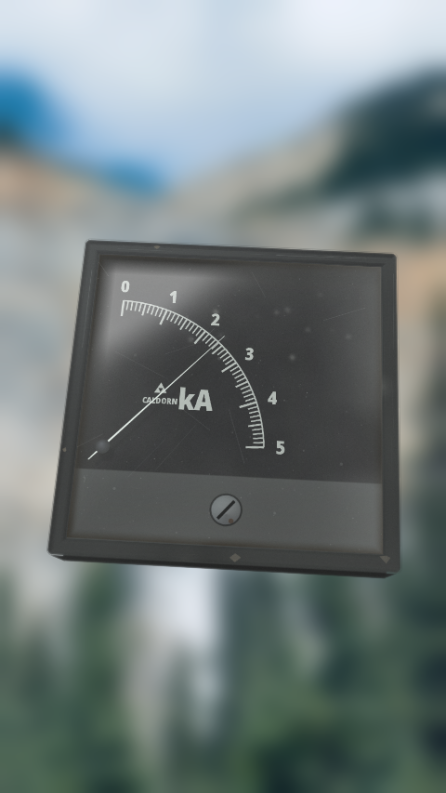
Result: **2.4** kA
